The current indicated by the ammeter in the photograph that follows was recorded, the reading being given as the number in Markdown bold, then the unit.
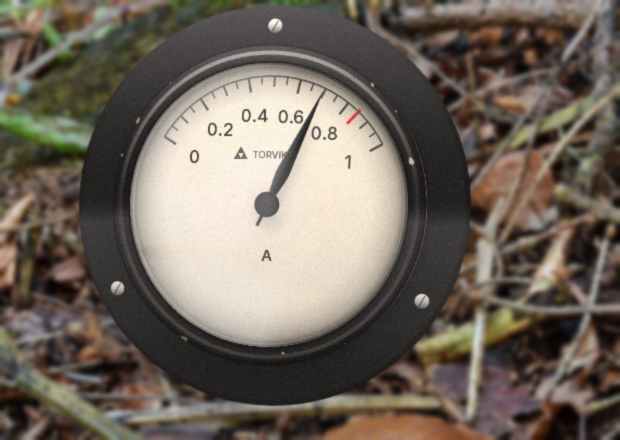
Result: **0.7** A
